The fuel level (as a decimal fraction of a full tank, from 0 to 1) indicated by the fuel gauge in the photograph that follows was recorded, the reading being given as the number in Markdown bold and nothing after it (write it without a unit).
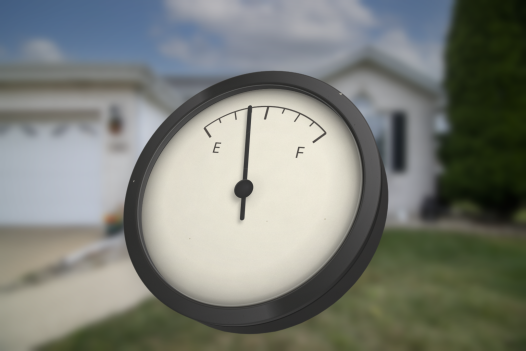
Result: **0.375**
